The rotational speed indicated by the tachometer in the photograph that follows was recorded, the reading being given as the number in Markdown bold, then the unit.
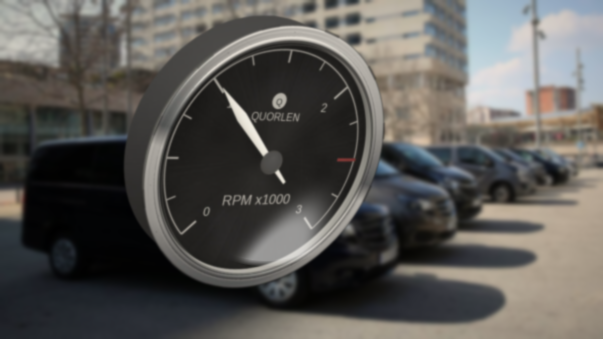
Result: **1000** rpm
